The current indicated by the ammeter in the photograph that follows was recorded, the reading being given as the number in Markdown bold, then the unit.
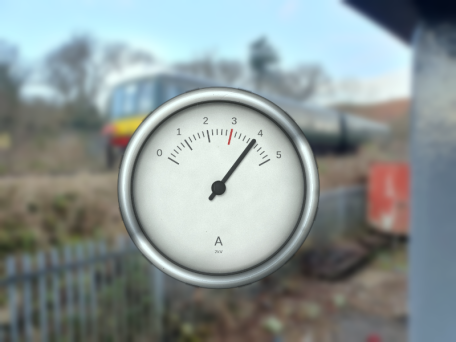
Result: **4** A
